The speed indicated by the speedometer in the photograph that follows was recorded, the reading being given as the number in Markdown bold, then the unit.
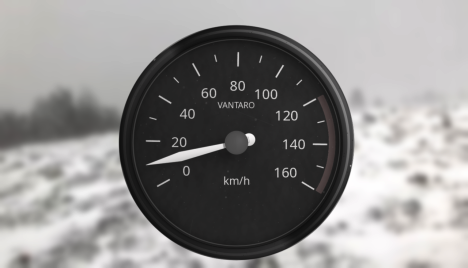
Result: **10** km/h
